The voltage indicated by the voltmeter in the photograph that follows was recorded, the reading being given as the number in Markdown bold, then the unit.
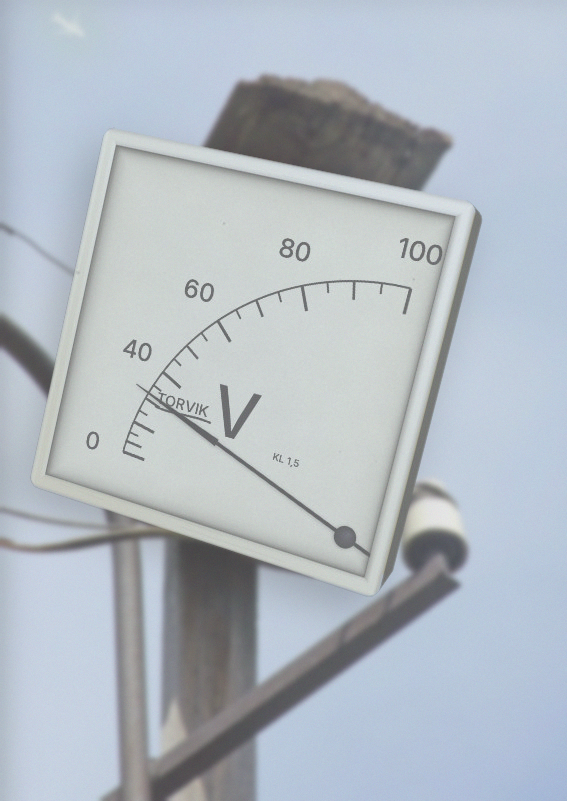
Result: **32.5** V
